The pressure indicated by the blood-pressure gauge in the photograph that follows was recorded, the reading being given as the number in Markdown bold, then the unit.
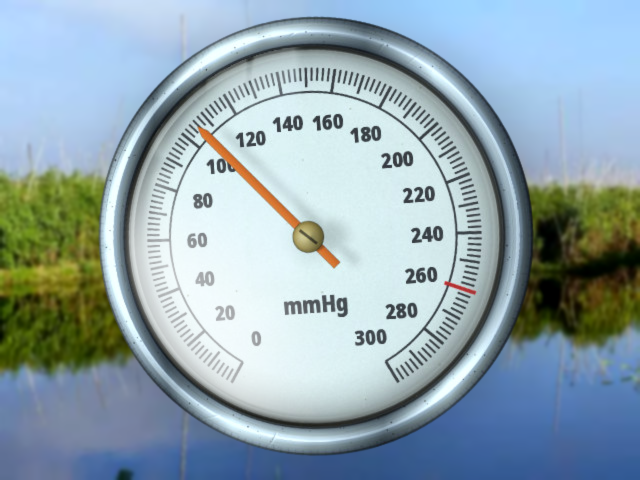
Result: **106** mmHg
